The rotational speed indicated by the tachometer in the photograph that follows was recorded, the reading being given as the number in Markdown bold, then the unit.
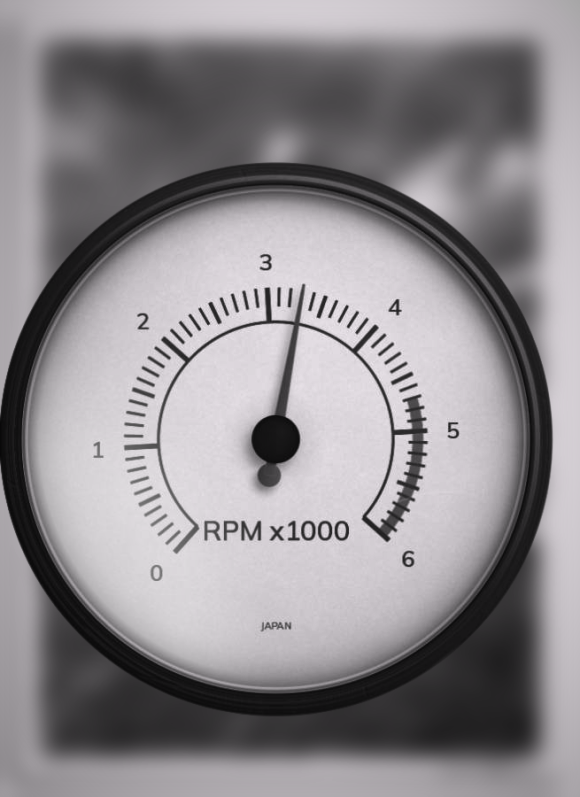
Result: **3300** rpm
